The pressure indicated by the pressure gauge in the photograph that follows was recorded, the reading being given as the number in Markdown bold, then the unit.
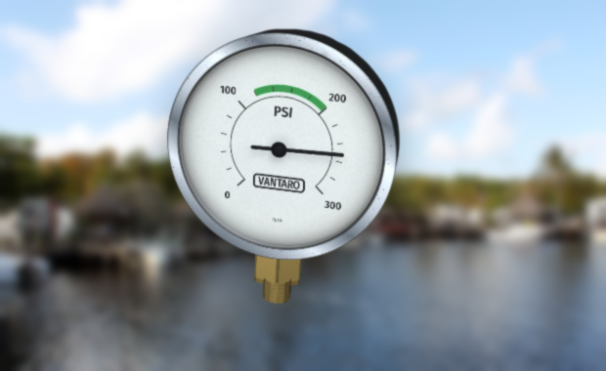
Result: **250** psi
